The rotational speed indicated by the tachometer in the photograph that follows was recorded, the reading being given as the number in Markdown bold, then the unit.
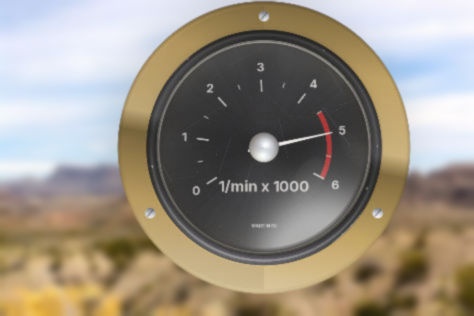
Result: **5000** rpm
